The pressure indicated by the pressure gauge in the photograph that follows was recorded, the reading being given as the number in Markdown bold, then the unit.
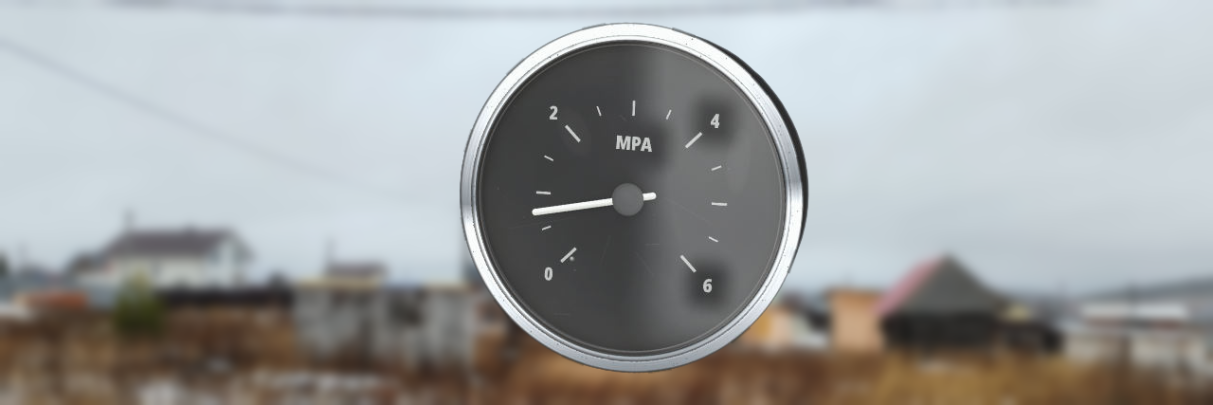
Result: **0.75** MPa
